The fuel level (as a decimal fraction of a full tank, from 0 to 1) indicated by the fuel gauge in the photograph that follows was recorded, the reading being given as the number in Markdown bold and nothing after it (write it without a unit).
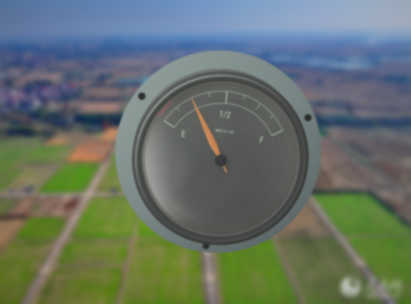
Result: **0.25**
